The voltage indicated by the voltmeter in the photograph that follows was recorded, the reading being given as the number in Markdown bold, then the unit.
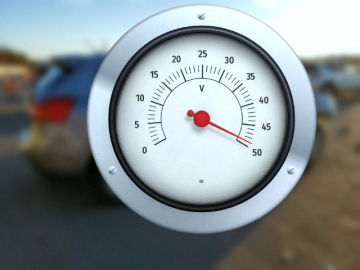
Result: **49** V
